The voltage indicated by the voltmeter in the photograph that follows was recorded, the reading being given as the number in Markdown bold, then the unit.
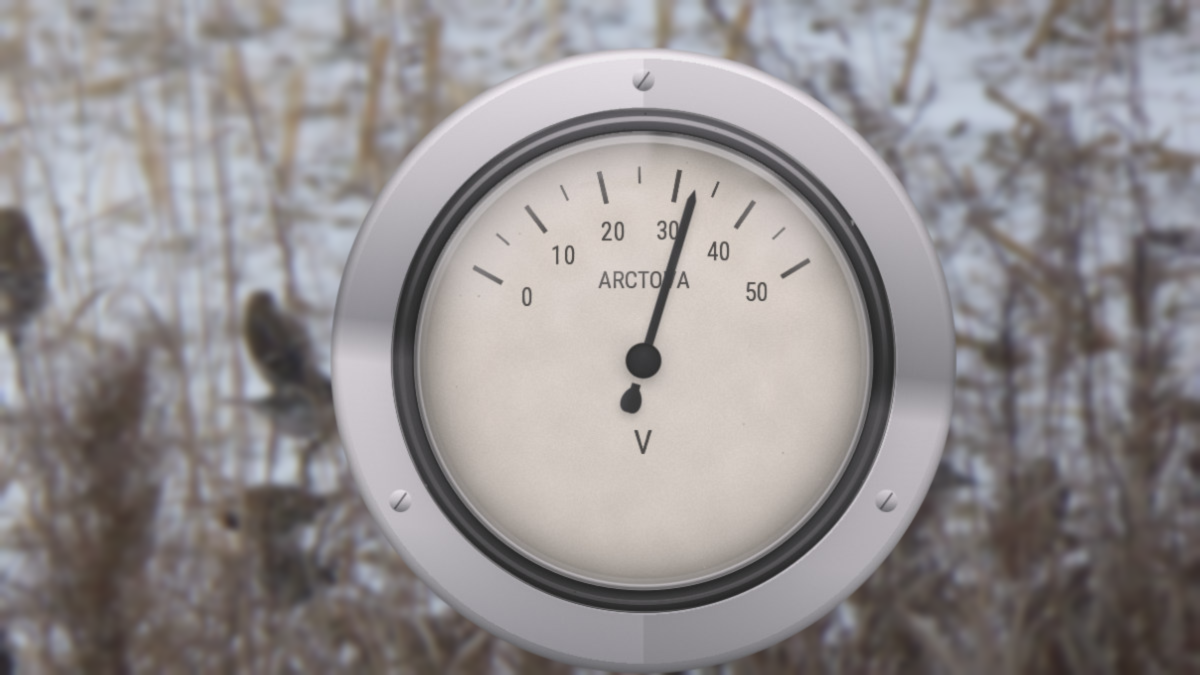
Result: **32.5** V
